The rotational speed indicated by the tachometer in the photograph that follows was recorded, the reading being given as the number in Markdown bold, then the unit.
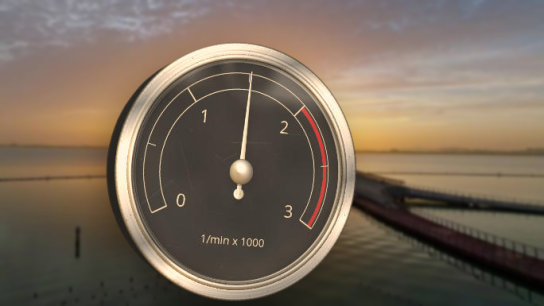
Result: **1500** rpm
